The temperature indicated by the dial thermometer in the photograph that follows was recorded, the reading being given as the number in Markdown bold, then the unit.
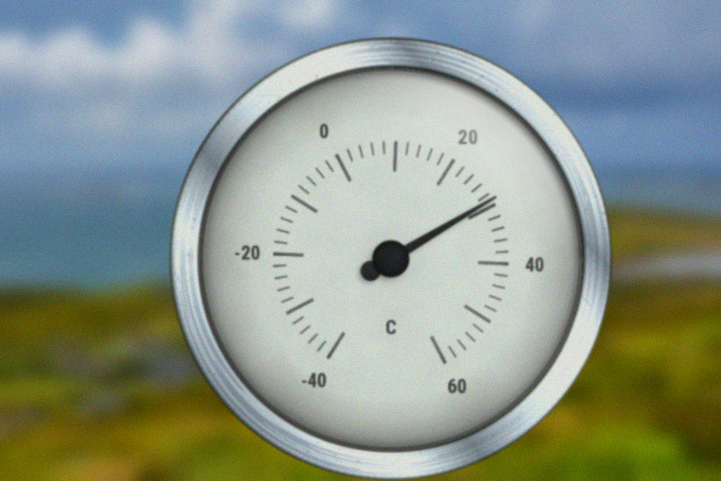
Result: **29** °C
